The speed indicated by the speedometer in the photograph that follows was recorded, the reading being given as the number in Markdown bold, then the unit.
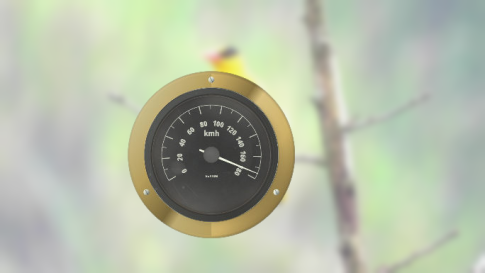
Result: **175** km/h
